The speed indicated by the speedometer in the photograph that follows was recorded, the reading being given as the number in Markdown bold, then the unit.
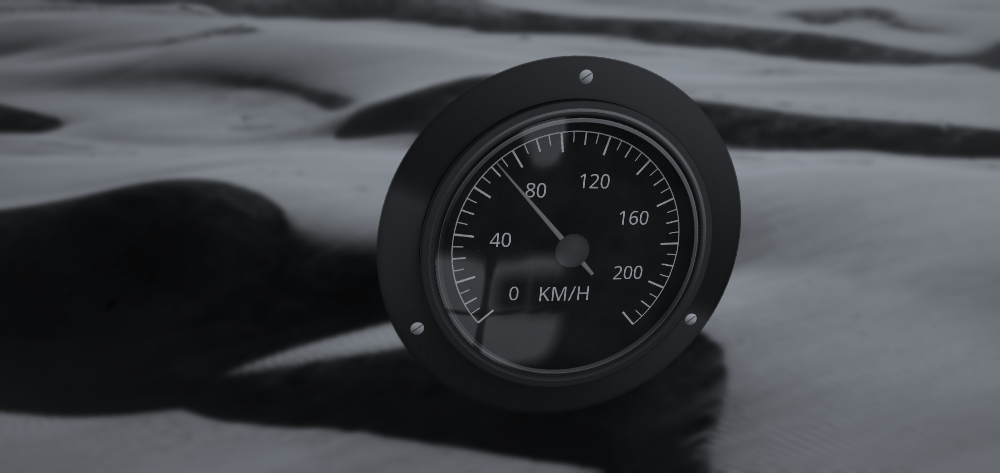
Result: **72.5** km/h
